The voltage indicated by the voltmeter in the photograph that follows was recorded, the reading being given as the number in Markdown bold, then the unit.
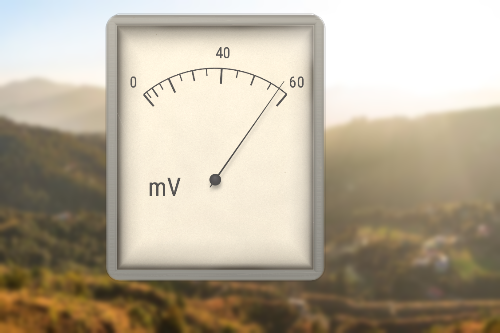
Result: **57.5** mV
